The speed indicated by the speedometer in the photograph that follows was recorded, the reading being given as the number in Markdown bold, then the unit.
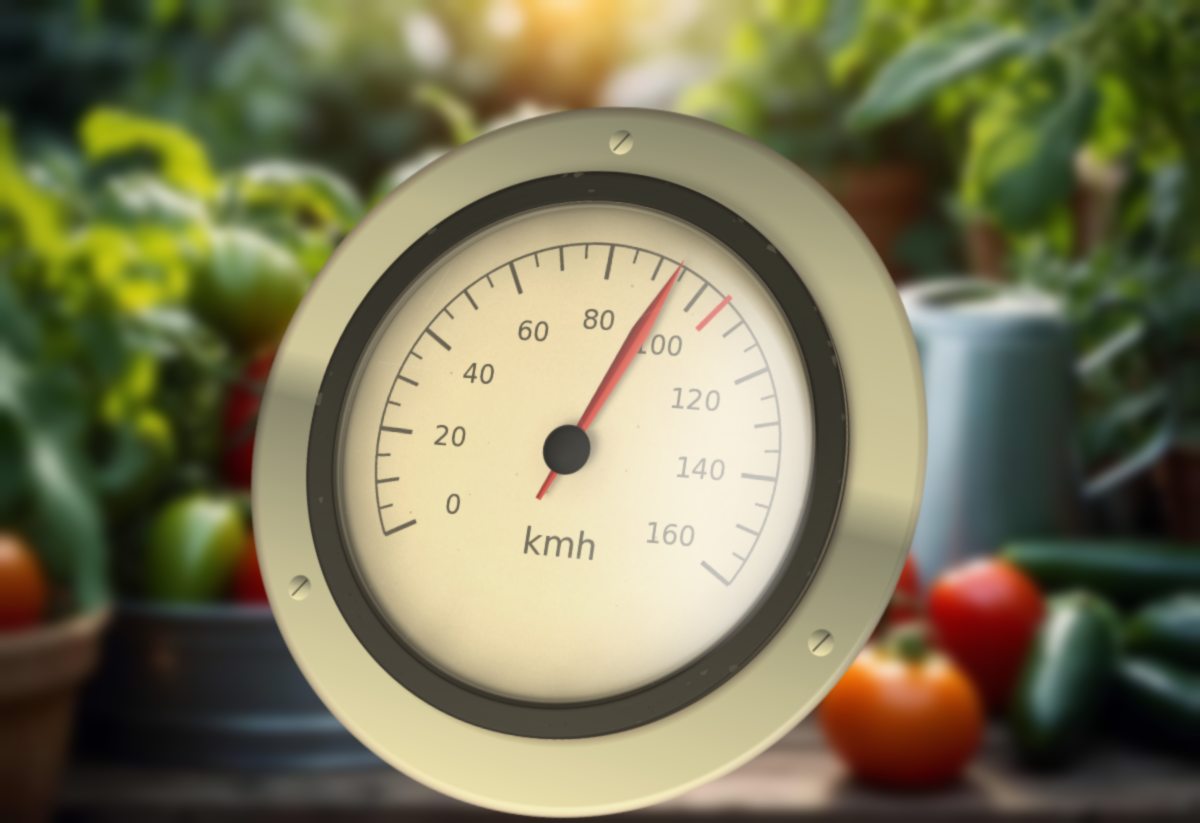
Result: **95** km/h
